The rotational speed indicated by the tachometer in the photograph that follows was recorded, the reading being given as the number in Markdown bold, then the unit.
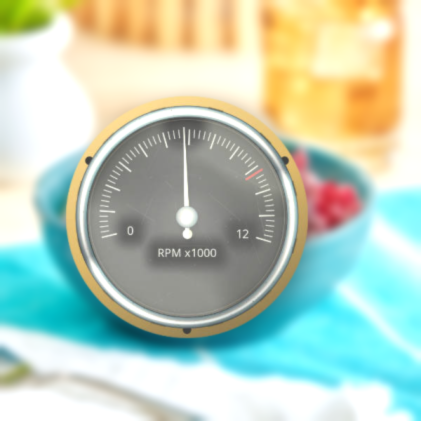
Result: **5800** rpm
